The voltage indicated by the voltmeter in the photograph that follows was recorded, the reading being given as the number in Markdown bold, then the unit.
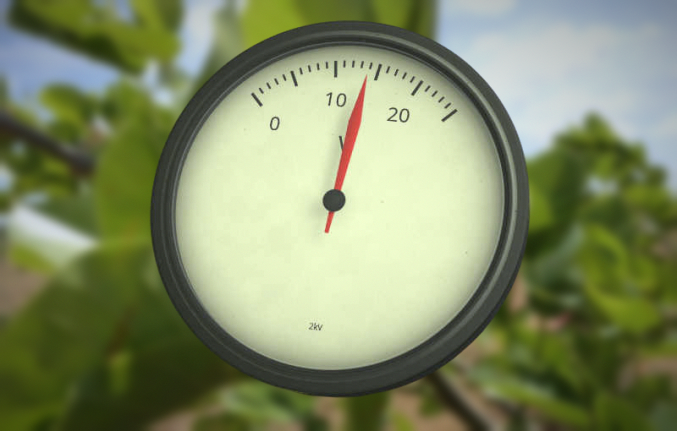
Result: **14** V
